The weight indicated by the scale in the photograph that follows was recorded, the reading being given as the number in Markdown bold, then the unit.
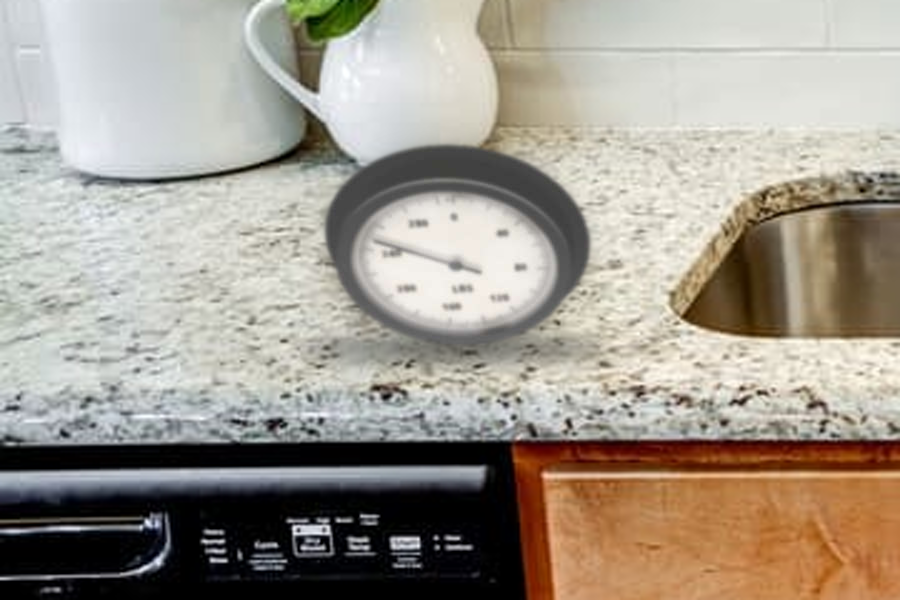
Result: **250** lb
